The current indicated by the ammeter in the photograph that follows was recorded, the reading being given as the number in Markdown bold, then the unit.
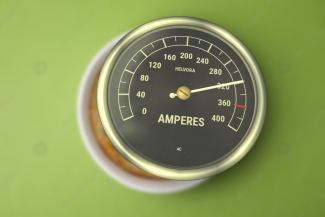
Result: **320** A
